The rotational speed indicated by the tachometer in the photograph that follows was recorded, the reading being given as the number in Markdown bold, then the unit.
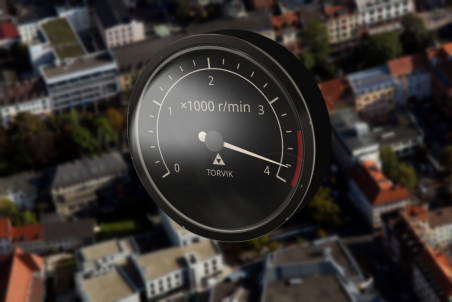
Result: **3800** rpm
